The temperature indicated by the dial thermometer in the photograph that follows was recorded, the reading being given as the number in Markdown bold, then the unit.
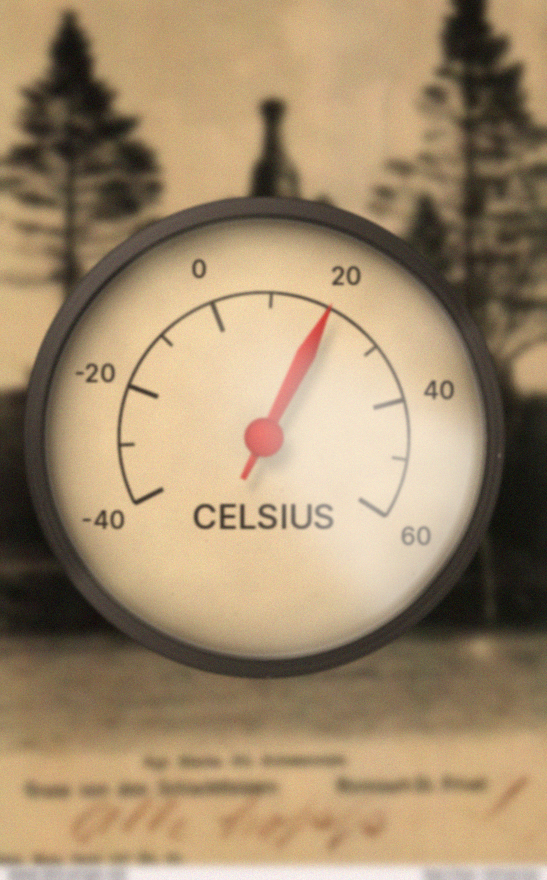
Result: **20** °C
